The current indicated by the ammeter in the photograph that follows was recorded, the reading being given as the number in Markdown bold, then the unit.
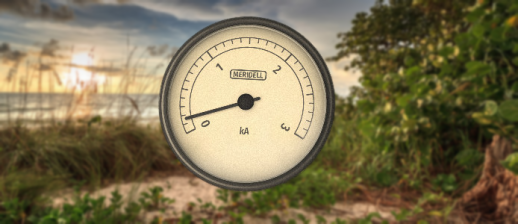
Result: **0.15** kA
